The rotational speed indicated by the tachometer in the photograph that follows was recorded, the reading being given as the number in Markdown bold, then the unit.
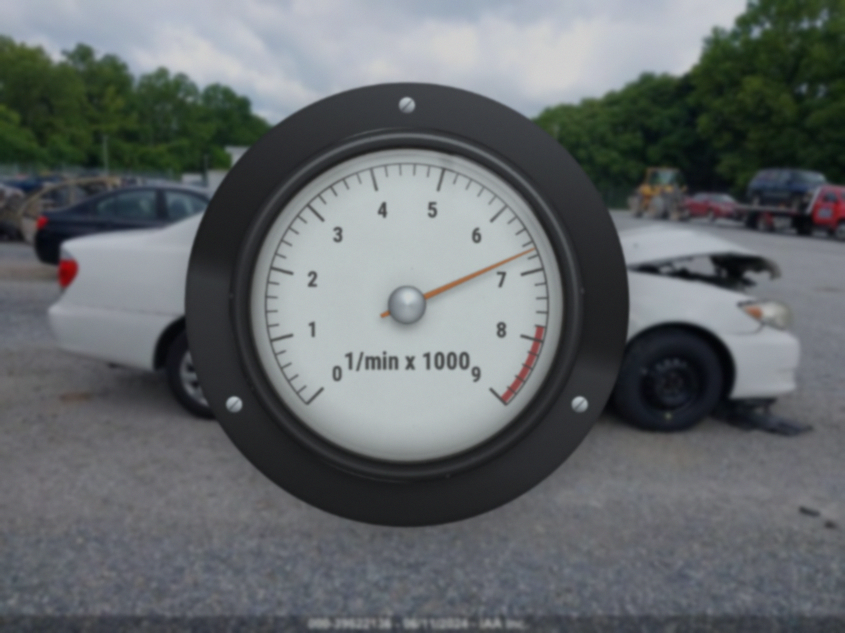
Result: **6700** rpm
